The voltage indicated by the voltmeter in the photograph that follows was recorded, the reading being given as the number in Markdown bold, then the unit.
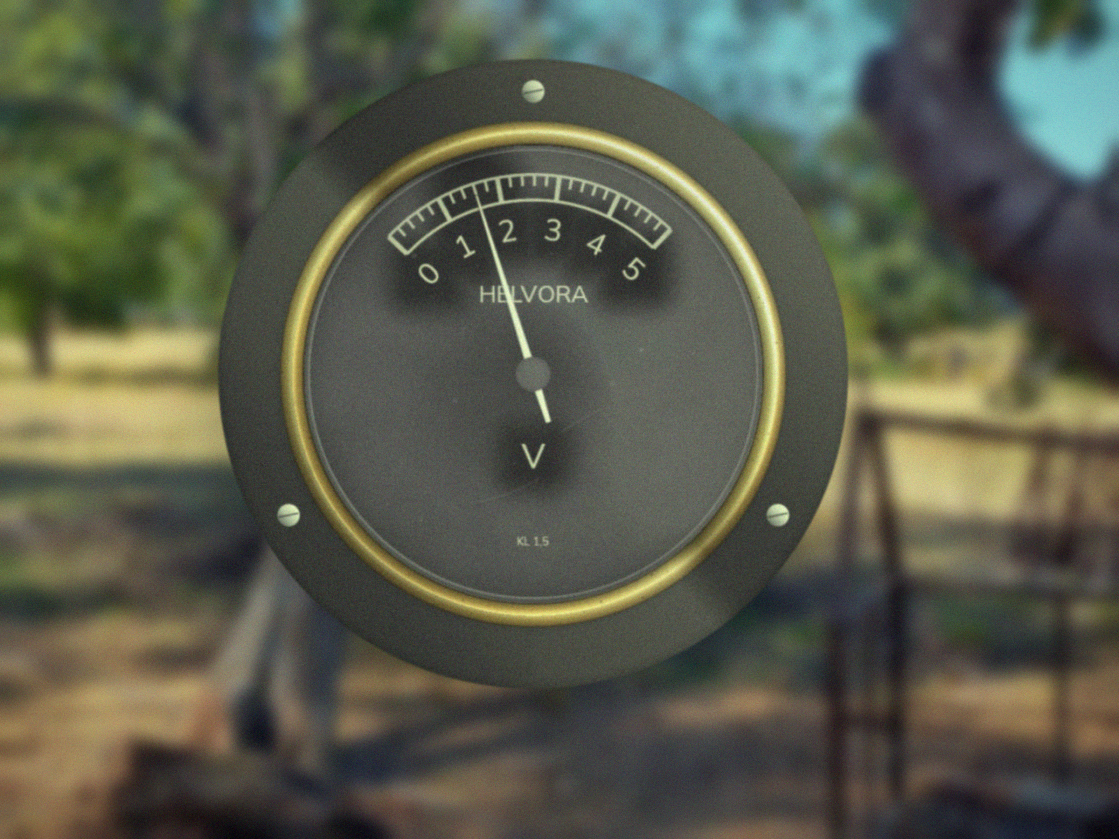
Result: **1.6** V
